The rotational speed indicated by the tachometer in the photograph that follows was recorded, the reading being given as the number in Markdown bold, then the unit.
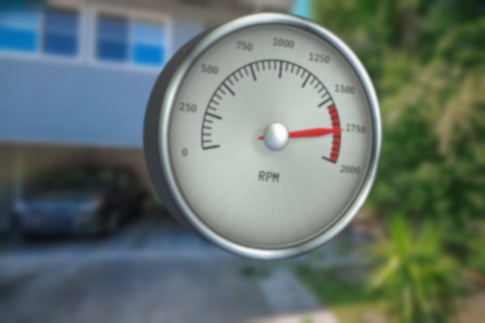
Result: **1750** rpm
